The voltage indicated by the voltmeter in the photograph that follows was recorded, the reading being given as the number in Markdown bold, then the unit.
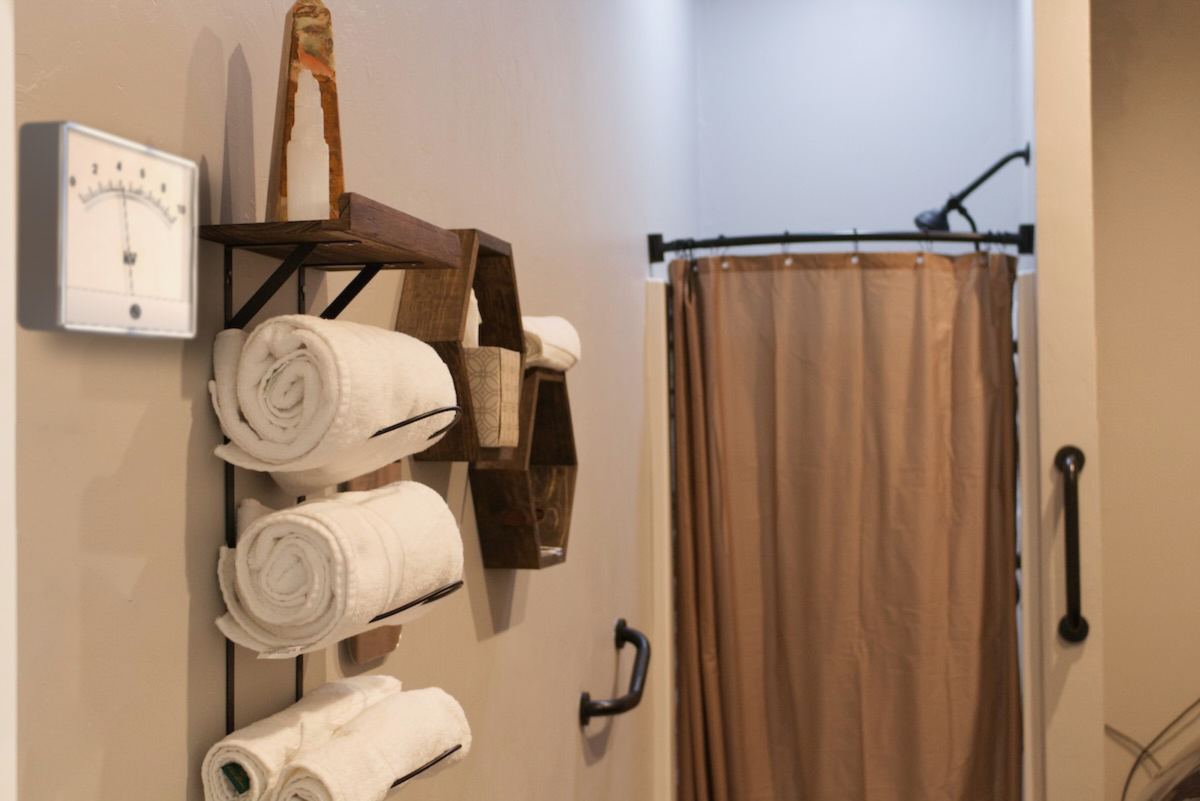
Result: **4** kV
